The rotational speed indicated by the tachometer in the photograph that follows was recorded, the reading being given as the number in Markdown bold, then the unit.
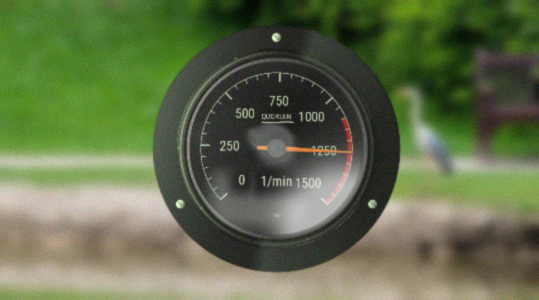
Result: **1250** rpm
